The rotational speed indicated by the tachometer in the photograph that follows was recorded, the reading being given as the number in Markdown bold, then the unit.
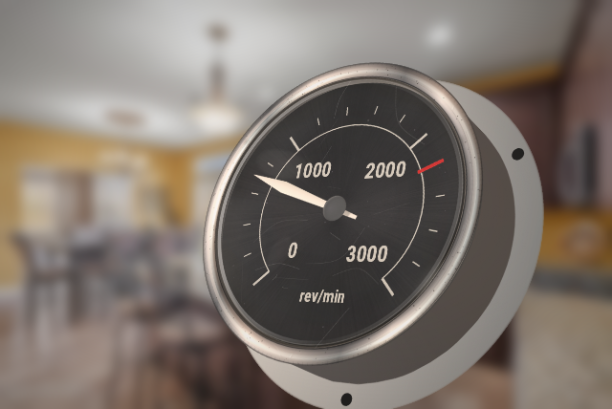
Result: **700** rpm
